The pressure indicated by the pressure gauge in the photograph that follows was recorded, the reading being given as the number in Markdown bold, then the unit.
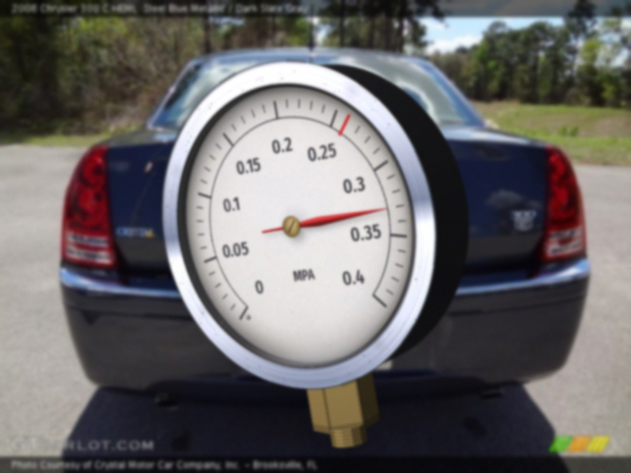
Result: **0.33** MPa
